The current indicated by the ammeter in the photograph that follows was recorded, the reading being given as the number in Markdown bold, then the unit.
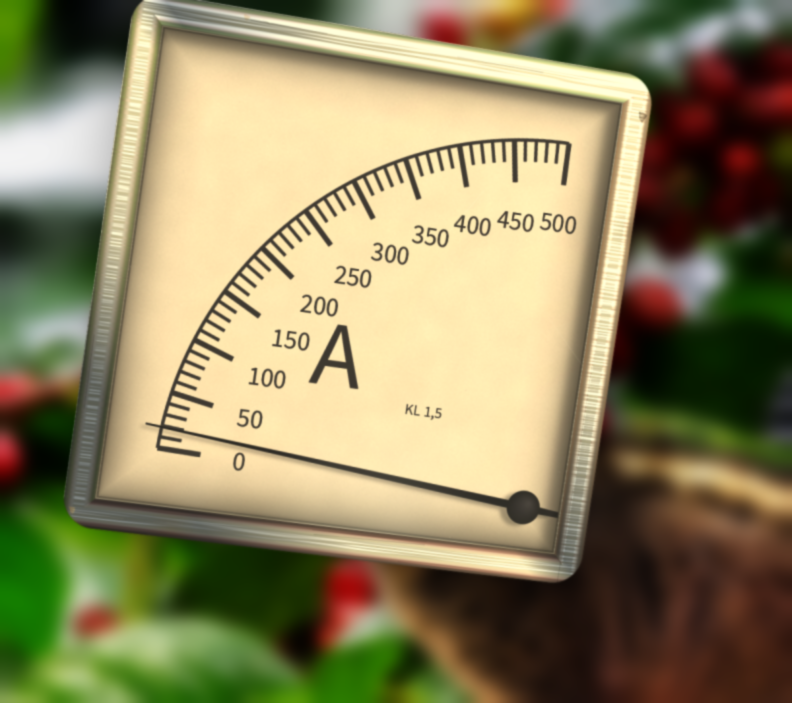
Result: **20** A
